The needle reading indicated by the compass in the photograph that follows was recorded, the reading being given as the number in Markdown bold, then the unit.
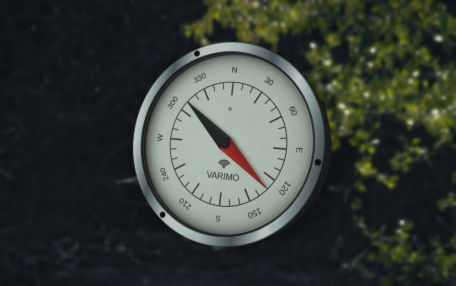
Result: **130** °
